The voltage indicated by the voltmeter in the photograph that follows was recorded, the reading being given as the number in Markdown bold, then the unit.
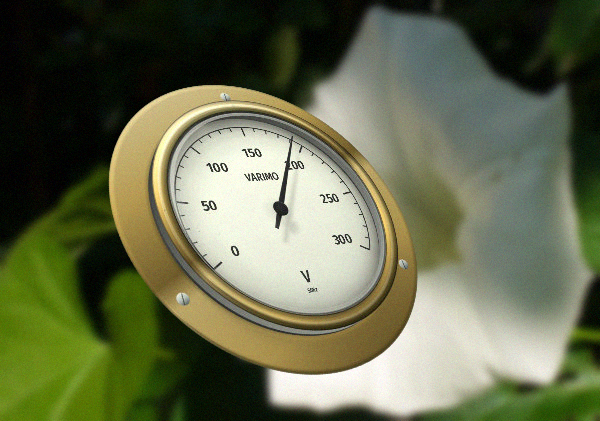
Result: **190** V
